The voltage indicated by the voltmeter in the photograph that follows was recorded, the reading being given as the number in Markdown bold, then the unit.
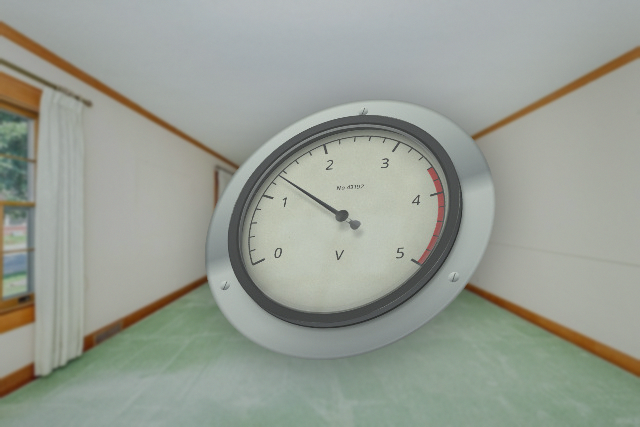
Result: **1.3** V
